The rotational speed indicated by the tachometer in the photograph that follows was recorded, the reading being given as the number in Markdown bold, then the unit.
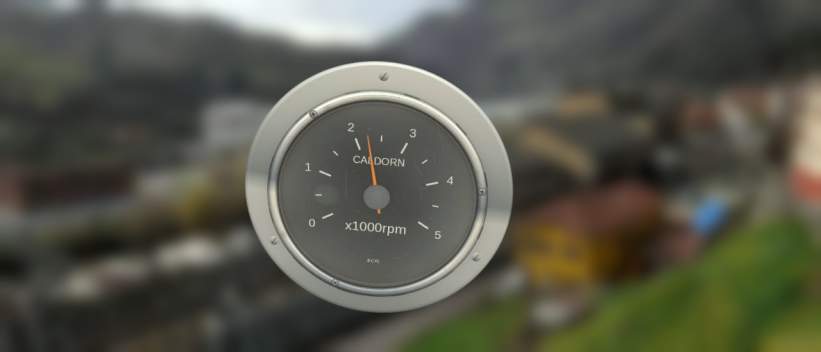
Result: **2250** rpm
